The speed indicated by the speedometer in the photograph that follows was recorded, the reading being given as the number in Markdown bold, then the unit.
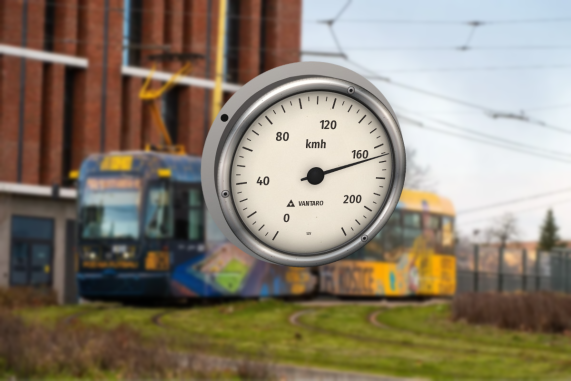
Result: **165** km/h
